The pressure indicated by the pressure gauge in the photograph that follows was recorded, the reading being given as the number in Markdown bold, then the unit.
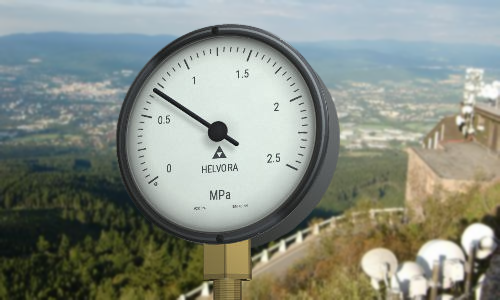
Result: **0.7** MPa
